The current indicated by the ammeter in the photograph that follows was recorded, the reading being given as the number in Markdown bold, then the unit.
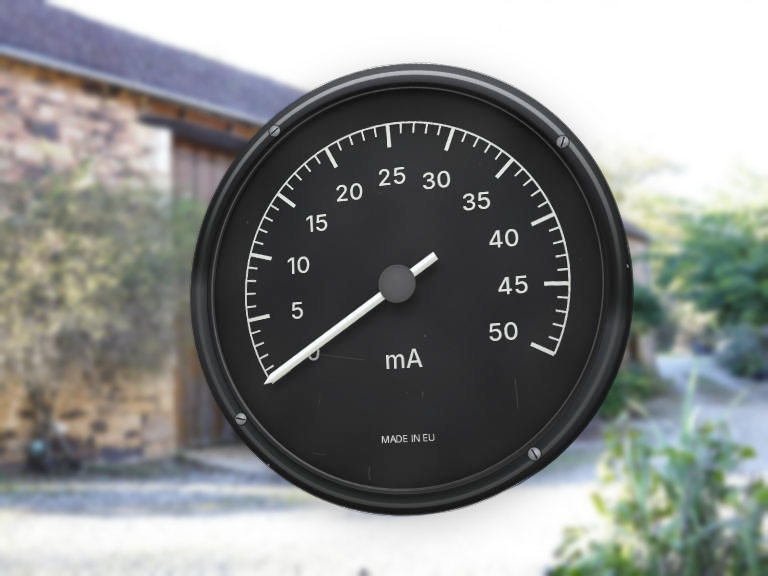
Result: **0** mA
